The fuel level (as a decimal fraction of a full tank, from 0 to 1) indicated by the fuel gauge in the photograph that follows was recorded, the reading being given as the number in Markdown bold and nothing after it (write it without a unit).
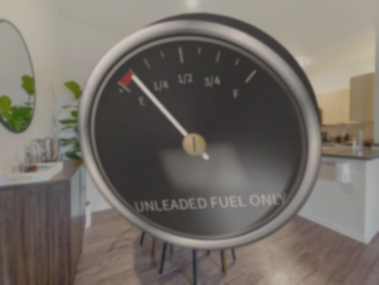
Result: **0.125**
